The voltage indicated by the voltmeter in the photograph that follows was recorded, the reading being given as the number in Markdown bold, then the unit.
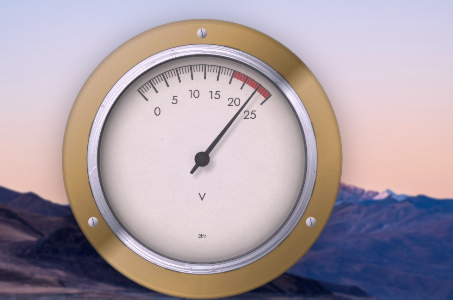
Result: **22.5** V
